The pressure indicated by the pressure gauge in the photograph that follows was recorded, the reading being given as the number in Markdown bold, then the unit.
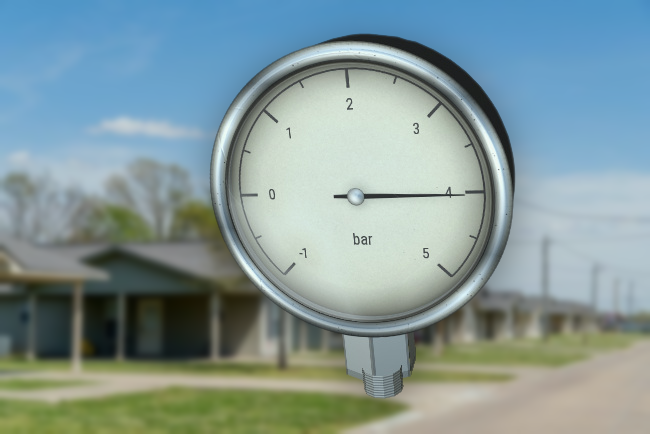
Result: **4** bar
